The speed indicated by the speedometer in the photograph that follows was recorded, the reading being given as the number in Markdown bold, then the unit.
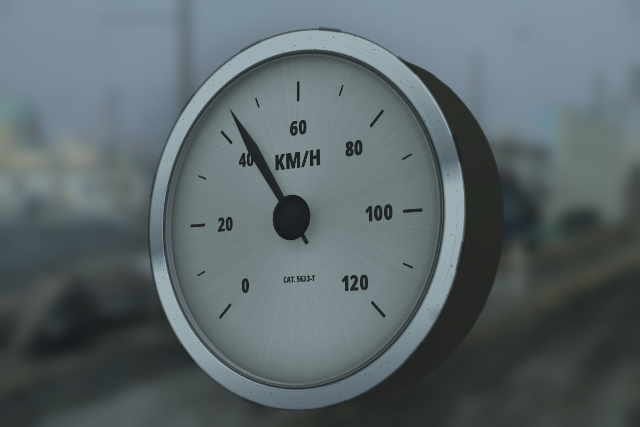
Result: **45** km/h
